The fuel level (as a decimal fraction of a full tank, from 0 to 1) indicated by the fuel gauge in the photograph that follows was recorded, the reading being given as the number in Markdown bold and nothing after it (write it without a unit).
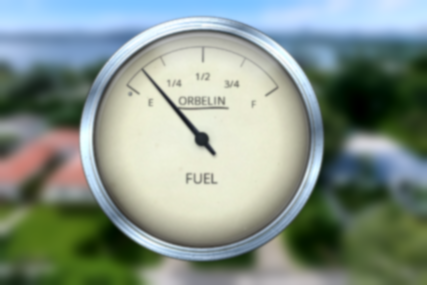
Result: **0.125**
